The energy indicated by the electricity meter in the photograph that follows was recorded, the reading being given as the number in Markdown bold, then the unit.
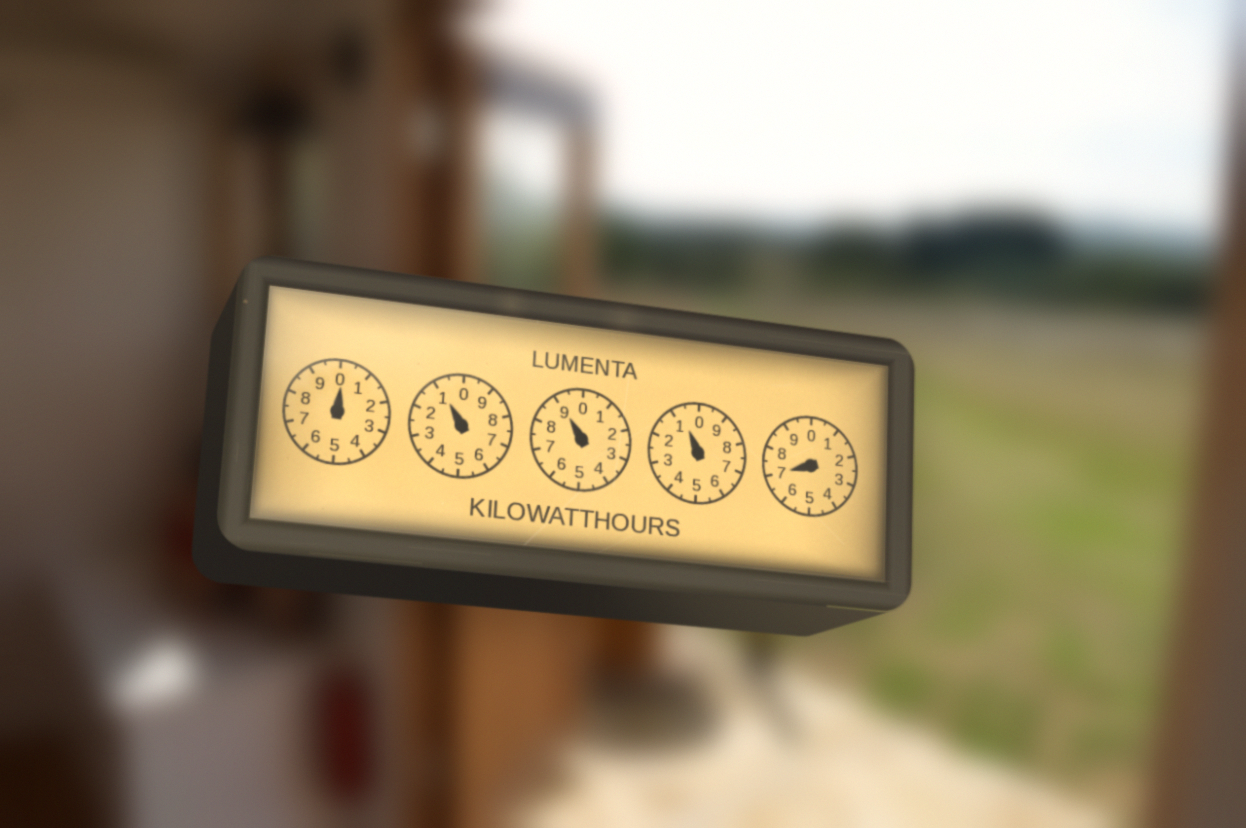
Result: **907** kWh
